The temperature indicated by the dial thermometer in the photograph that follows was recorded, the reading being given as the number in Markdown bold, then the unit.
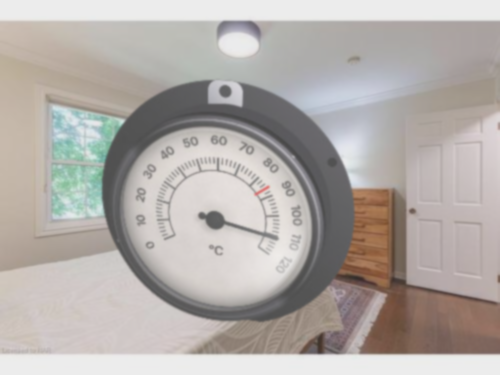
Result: **110** °C
